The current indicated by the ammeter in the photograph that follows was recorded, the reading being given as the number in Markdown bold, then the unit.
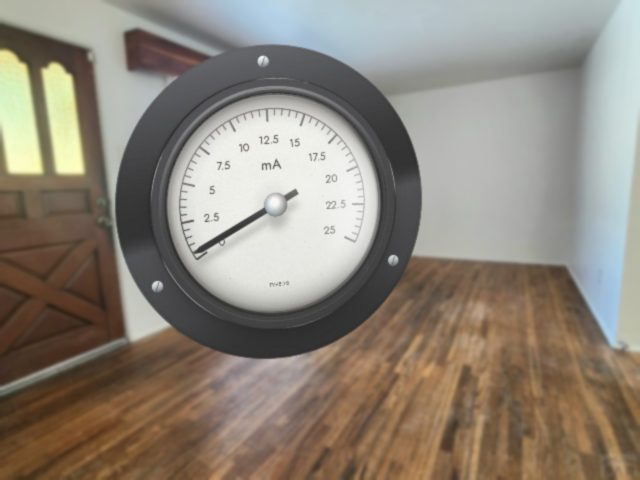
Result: **0.5** mA
